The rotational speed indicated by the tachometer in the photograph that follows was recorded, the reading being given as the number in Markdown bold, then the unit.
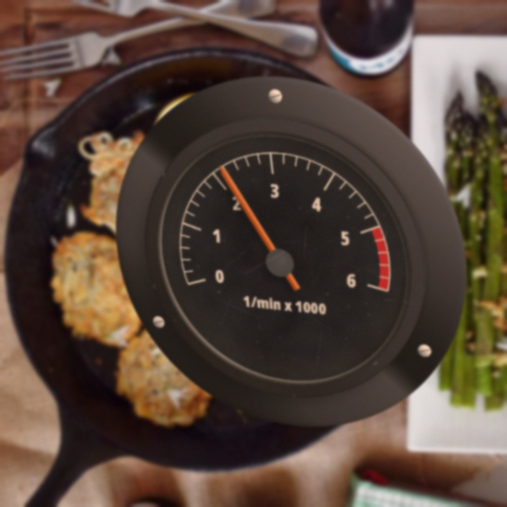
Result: **2200** rpm
